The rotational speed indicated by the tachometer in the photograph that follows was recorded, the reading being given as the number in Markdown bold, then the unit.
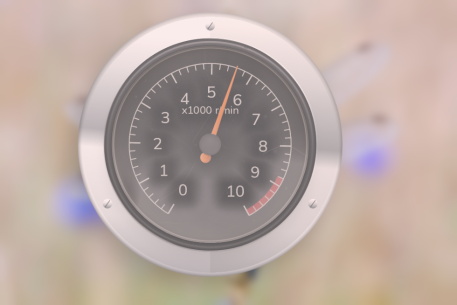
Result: **5600** rpm
